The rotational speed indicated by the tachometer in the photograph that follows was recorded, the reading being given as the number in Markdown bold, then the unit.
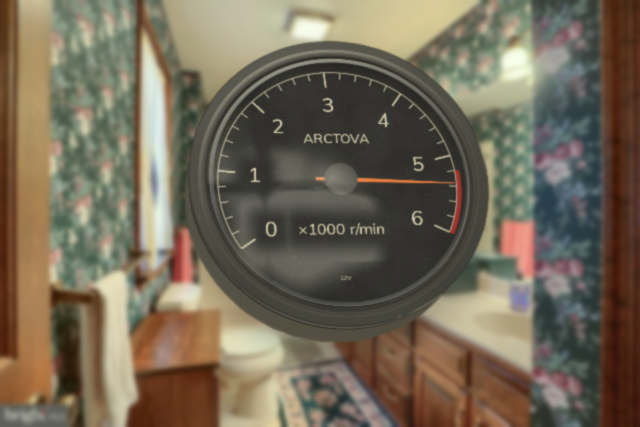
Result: **5400** rpm
